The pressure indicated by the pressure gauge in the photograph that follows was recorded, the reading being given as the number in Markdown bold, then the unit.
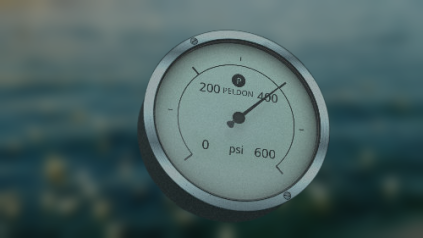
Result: **400** psi
